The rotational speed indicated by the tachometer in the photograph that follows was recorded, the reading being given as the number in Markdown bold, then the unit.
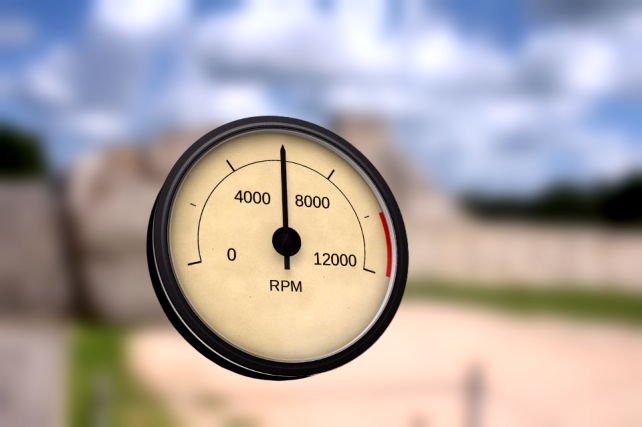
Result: **6000** rpm
